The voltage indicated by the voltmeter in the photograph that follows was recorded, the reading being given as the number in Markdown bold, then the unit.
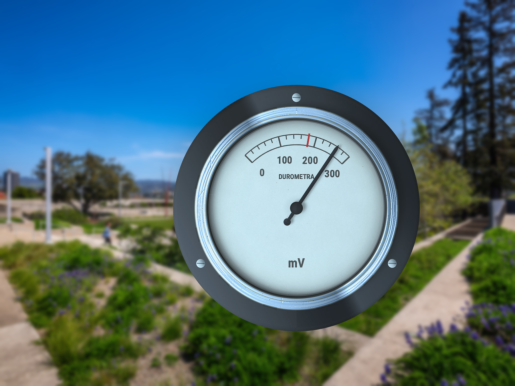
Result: **260** mV
